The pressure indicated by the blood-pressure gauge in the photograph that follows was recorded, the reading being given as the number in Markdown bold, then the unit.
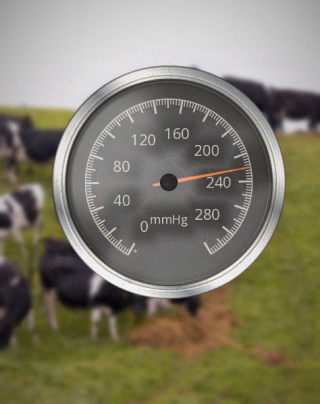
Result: **230** mmHg
